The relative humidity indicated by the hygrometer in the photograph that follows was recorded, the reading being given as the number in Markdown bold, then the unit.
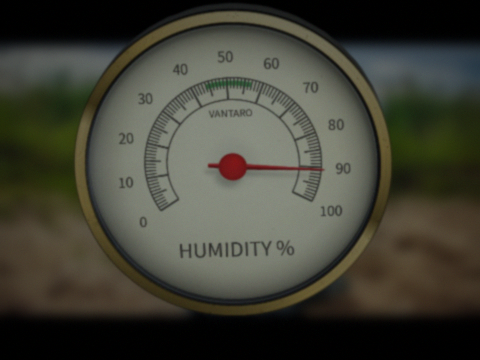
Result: **90** %
